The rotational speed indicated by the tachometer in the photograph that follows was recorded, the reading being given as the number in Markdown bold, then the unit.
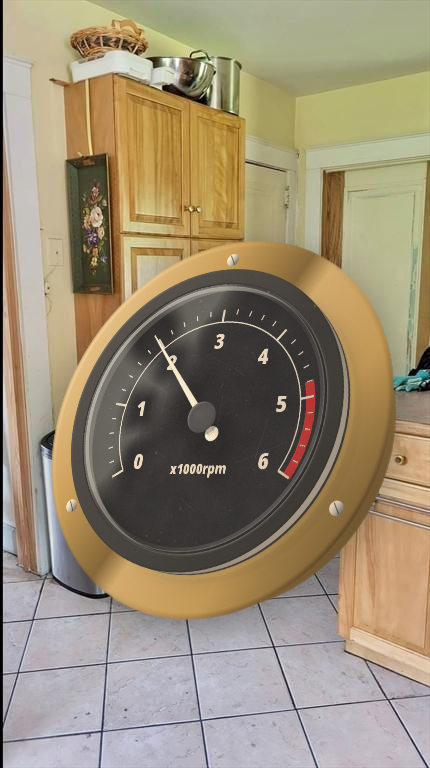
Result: **2000** rpm
